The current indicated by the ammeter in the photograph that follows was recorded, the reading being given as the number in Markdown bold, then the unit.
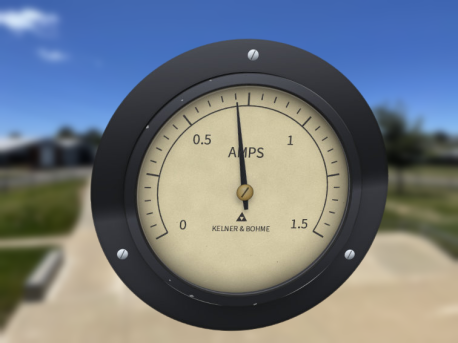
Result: **0.7** A
